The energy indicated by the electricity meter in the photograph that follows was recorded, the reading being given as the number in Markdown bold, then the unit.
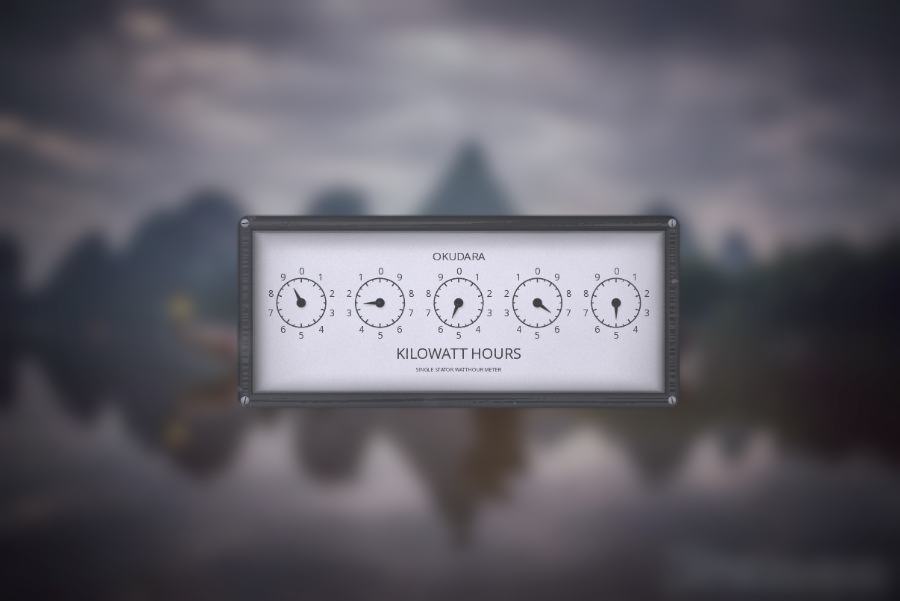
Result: **92565** kWh
